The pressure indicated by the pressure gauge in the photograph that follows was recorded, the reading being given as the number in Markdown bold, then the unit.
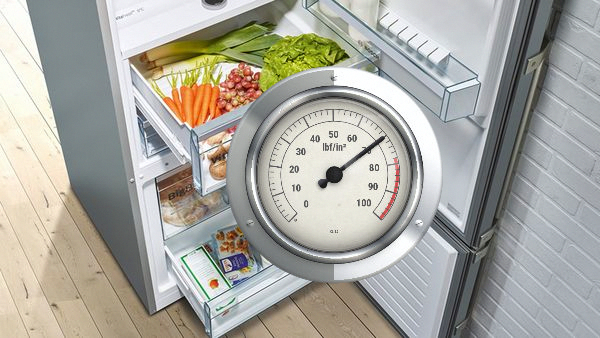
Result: **70** psi
